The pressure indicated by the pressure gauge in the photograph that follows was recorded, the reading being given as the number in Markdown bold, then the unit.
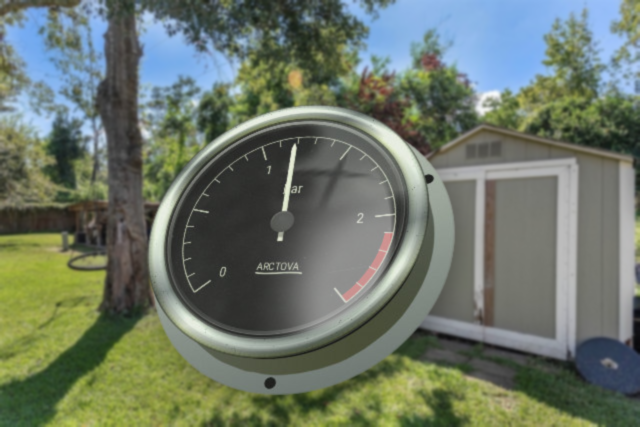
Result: **1.2** bar
